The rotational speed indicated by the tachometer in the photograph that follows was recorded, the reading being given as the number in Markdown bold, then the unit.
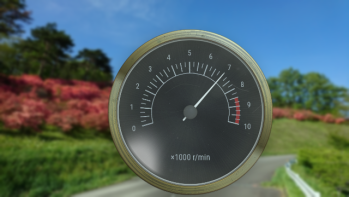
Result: **7000** rpm
